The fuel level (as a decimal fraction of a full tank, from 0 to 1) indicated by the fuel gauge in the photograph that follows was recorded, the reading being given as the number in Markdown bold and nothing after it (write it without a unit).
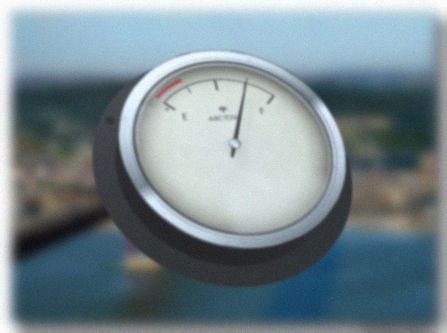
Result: **0.75**
